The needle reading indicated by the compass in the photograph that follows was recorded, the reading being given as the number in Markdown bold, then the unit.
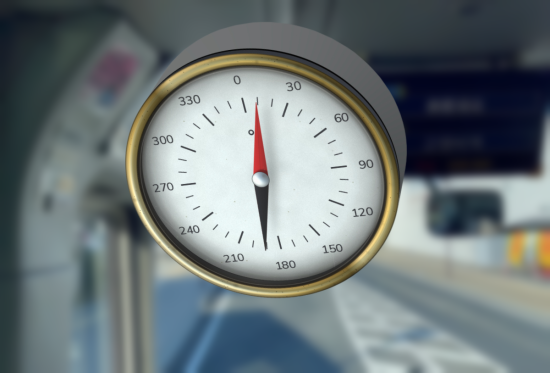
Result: **10** °
